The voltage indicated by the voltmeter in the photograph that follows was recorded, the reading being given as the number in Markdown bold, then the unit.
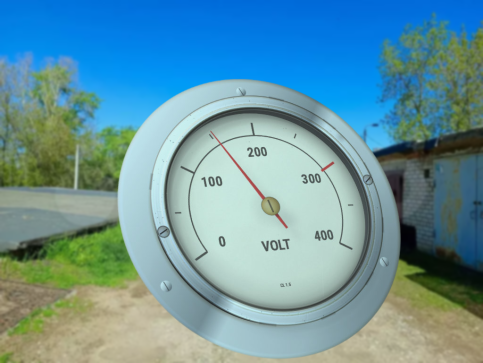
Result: **150** V
